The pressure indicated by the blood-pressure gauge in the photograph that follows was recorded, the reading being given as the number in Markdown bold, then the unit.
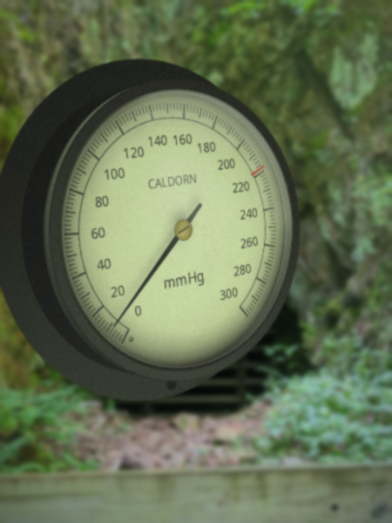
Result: **10** mmHg
